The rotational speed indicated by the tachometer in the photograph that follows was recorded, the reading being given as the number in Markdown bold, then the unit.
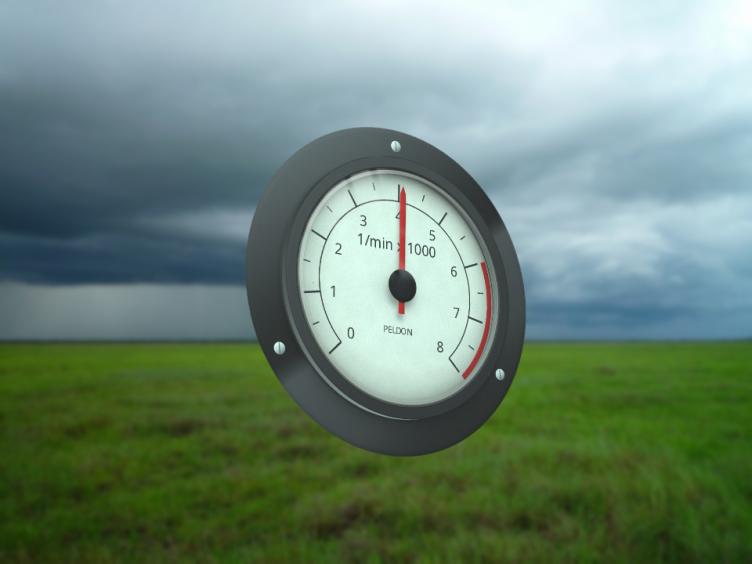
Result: **4000** rpm
